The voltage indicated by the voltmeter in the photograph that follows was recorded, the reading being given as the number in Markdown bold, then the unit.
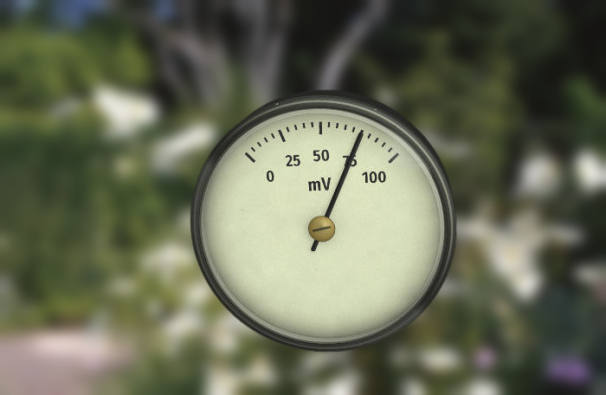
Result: **75** mV
